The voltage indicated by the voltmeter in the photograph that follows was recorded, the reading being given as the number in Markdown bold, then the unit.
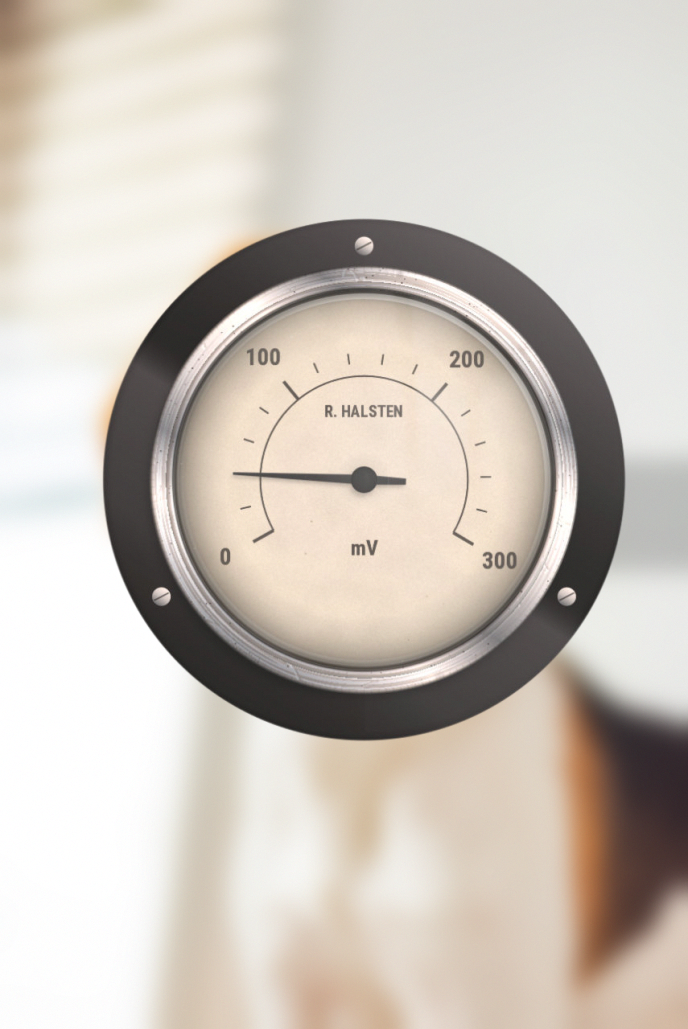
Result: **40** mV
